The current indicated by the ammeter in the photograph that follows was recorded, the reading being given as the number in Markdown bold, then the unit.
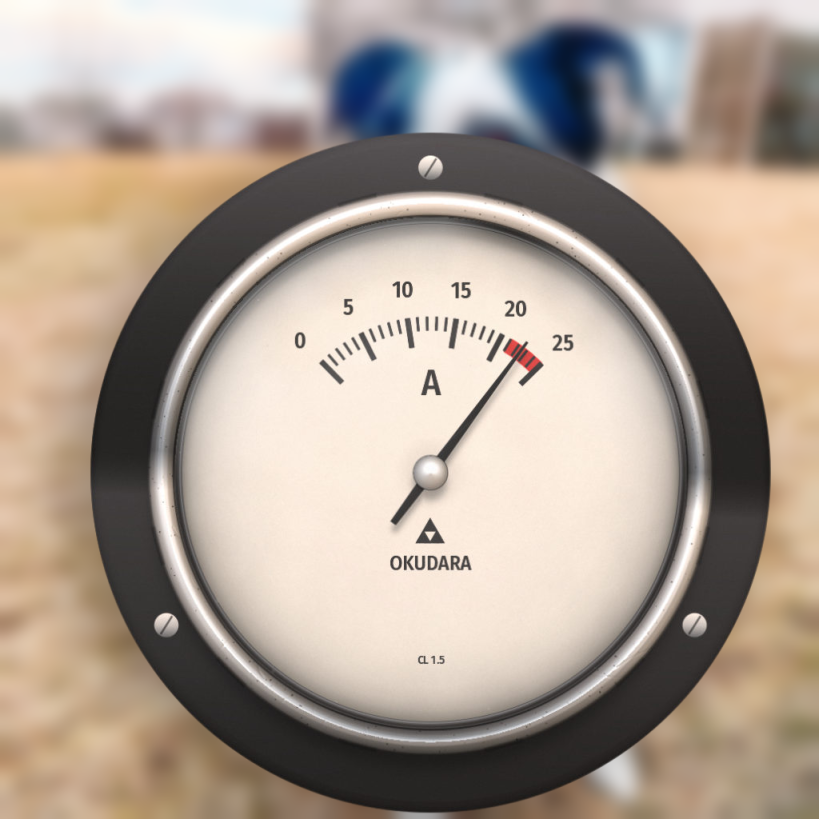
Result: **22.5** A
